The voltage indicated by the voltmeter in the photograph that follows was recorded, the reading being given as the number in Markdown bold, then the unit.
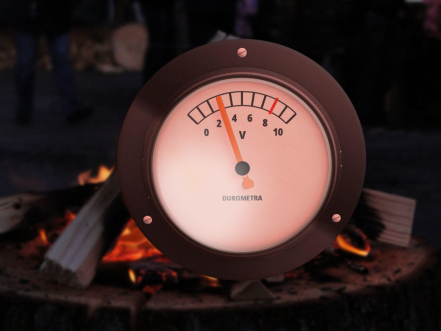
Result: **3** V
